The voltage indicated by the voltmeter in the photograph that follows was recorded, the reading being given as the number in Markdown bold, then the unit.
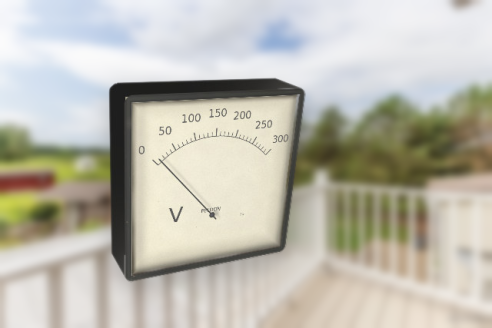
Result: **10** V
